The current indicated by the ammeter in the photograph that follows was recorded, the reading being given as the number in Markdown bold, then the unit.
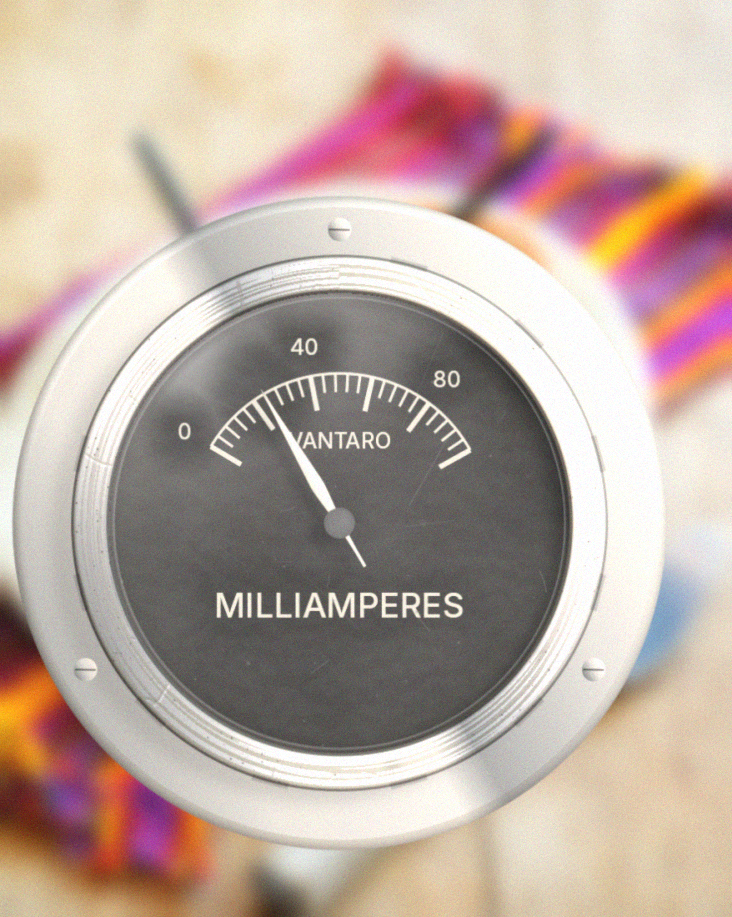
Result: **24** mA
